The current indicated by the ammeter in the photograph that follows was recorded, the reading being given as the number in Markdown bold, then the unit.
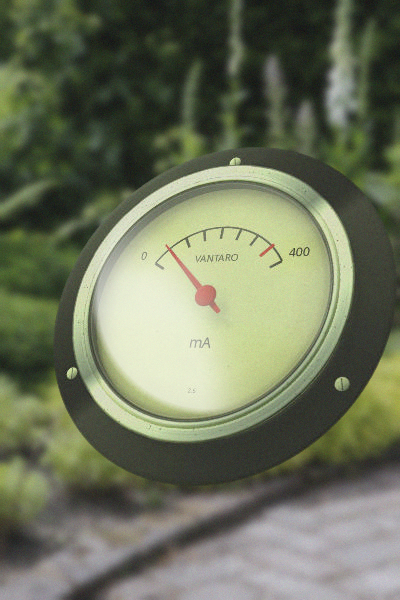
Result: **50** mA
